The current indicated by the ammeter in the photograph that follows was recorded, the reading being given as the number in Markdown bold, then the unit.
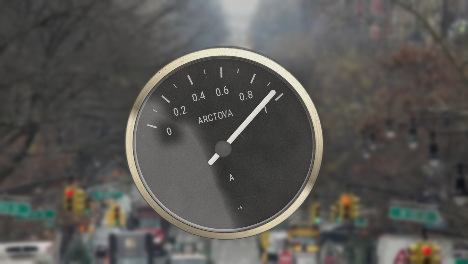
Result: **0.95** A
